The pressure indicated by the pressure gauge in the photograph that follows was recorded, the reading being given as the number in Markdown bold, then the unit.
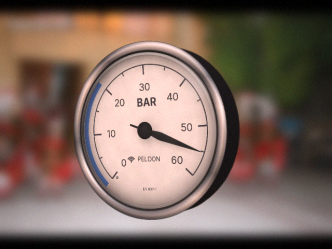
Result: **55** bar
